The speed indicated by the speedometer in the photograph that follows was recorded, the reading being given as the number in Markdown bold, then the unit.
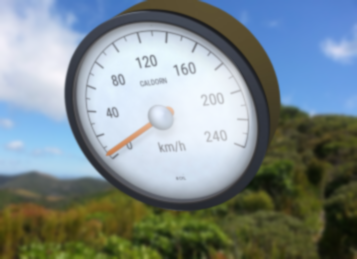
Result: **5** km/h
